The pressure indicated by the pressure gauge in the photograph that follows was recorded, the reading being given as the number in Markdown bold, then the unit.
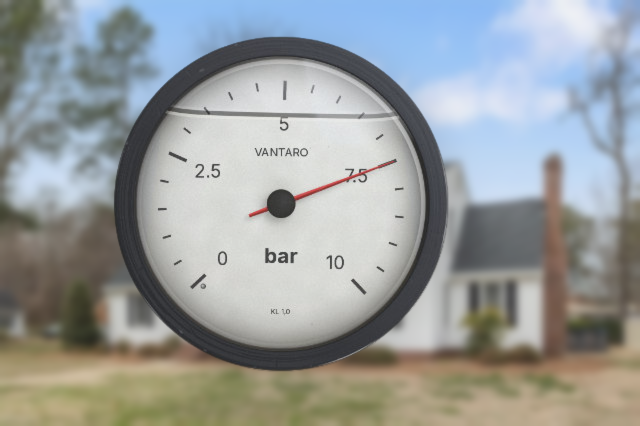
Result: **7.5** bar
